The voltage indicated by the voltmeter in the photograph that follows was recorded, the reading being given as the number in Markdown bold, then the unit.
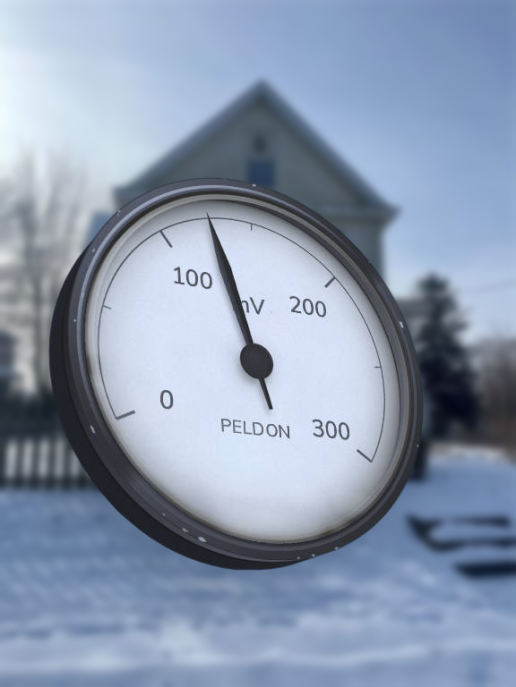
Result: **125** mV
